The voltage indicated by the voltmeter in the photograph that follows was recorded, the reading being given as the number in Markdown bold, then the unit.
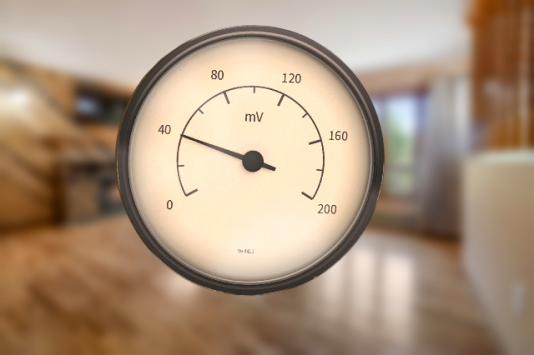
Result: **40** mV
